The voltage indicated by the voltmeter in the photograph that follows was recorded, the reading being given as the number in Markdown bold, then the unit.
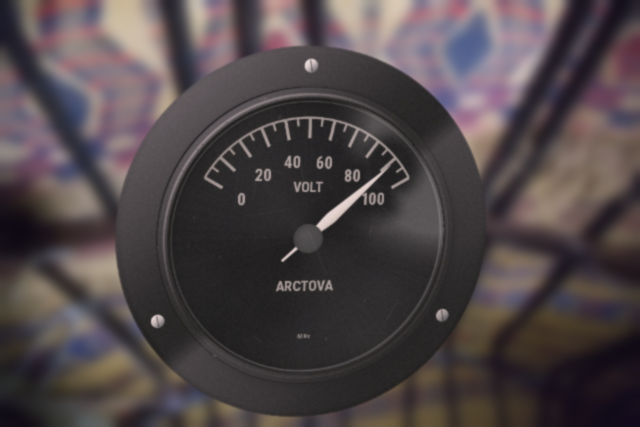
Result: **90** V
